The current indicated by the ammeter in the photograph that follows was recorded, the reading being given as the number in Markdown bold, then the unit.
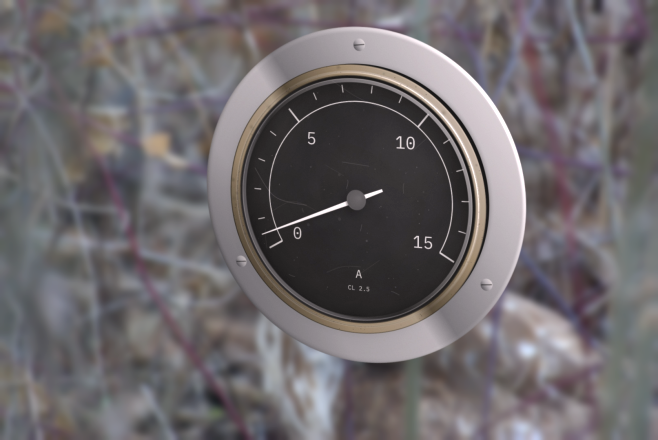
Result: **0.5** A
